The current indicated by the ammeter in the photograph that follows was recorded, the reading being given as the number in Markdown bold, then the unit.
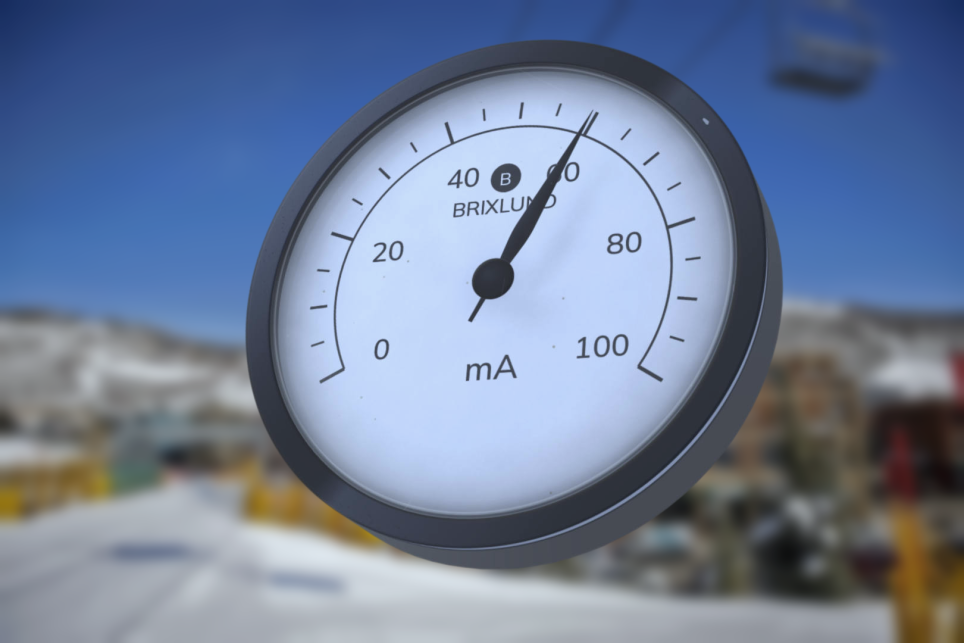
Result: **60** mA
